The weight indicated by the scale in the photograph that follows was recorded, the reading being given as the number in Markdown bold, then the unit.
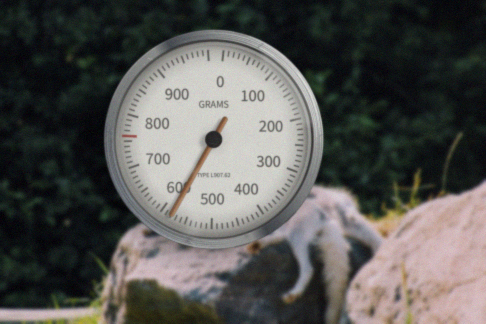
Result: **580** g
